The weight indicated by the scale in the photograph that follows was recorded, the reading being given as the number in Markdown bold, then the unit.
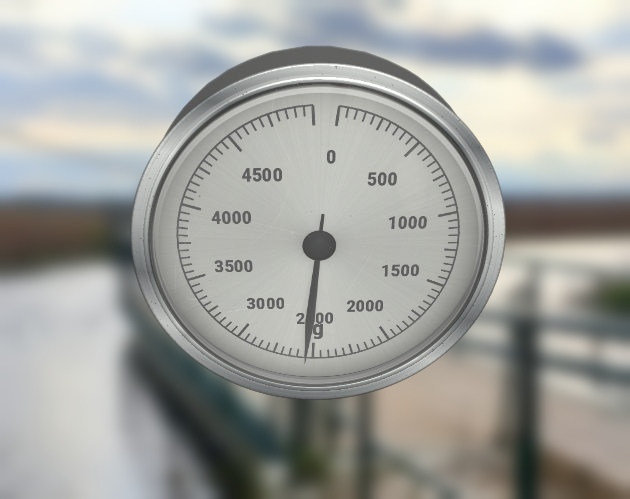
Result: **2550** g
